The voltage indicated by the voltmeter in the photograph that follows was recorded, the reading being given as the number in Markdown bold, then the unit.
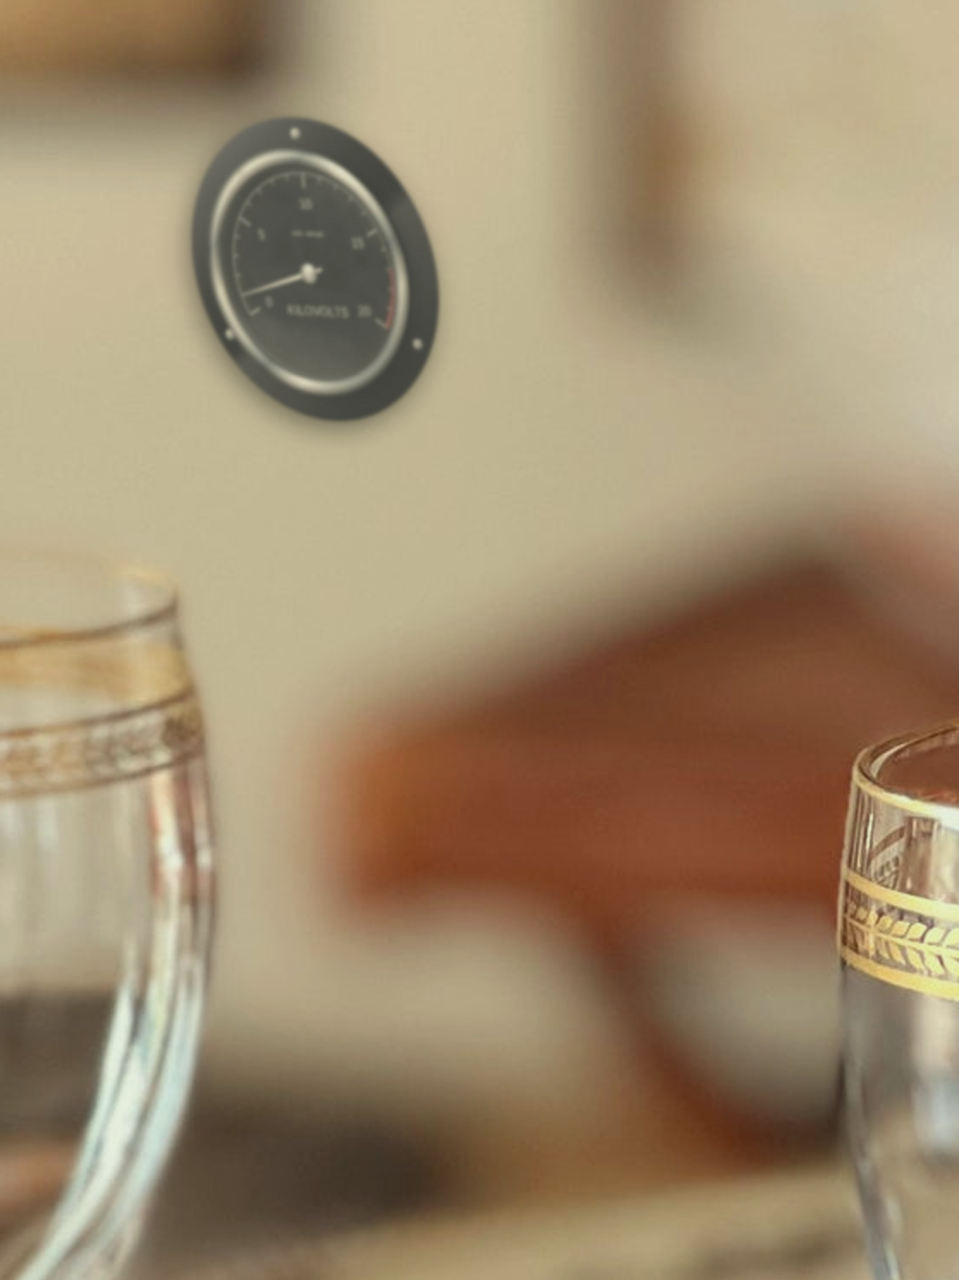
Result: **1** kV
